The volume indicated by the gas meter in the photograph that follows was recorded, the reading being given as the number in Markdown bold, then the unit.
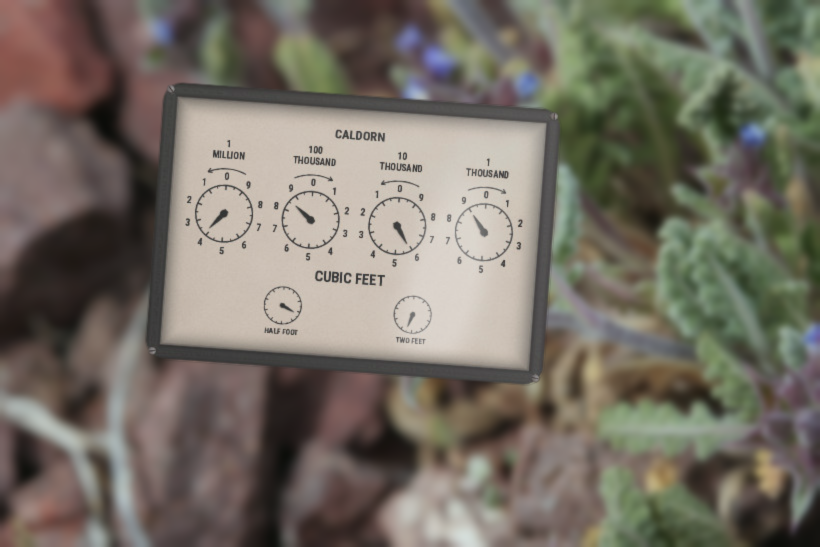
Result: **385900** ft³
